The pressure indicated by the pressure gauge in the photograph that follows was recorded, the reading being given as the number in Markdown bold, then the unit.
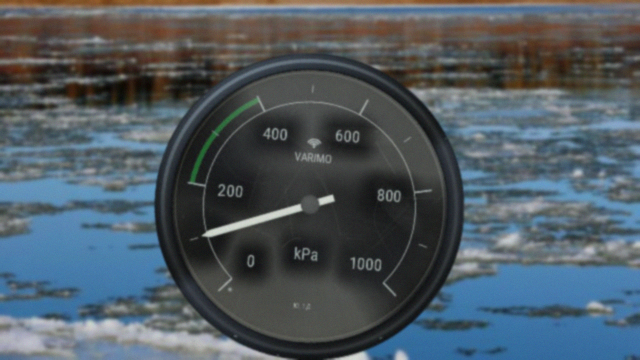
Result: **100** kPa
